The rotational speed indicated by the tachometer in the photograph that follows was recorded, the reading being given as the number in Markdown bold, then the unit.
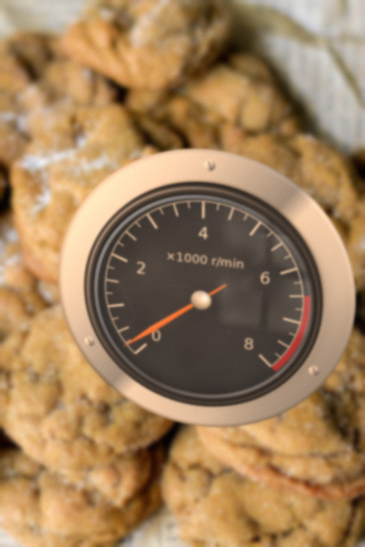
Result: **250** rpm
